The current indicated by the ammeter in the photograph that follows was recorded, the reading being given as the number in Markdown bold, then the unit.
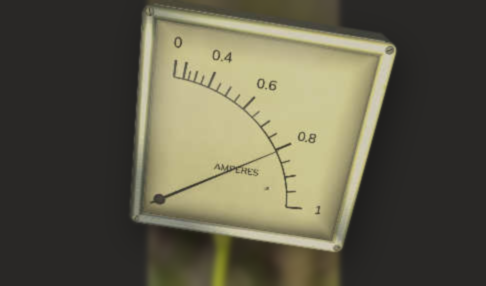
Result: **0.8** A
